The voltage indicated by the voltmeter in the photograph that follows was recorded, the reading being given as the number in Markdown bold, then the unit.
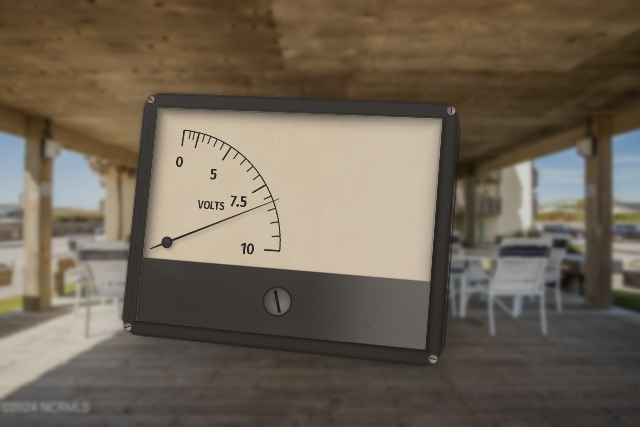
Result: **8.25** V
